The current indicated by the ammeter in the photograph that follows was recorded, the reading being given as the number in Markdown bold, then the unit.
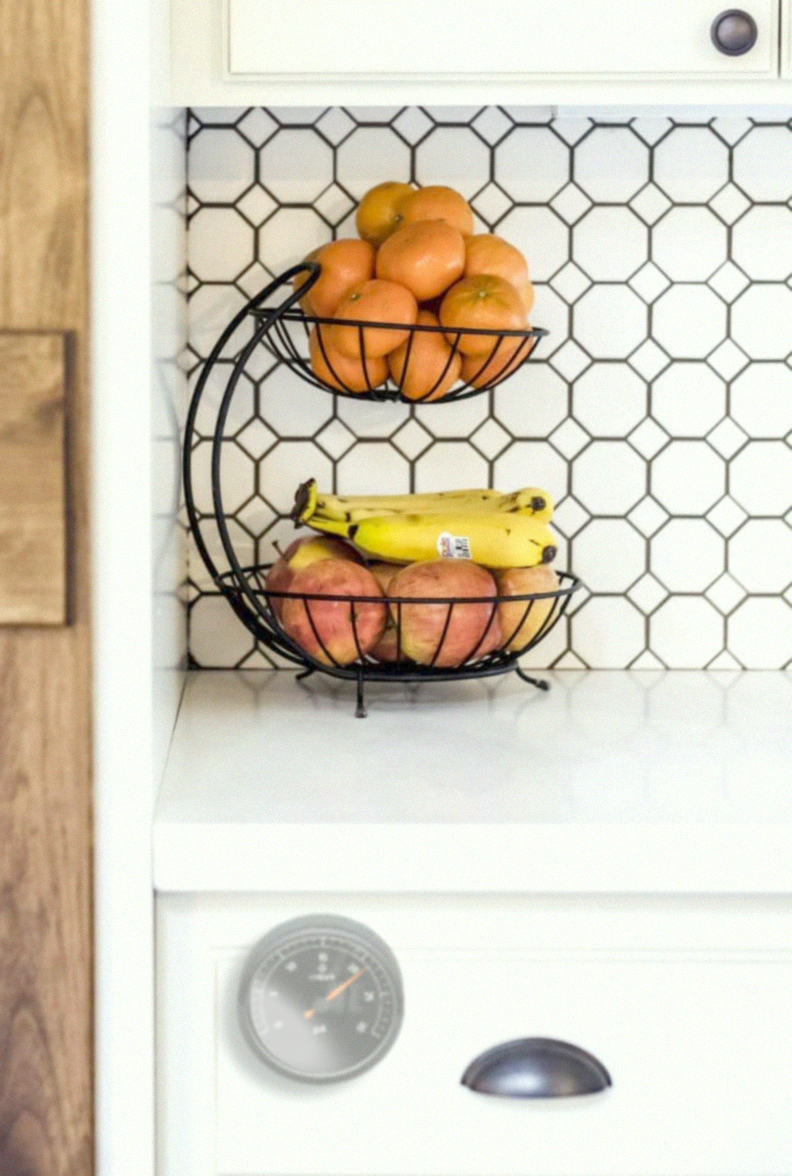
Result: **21** µA
